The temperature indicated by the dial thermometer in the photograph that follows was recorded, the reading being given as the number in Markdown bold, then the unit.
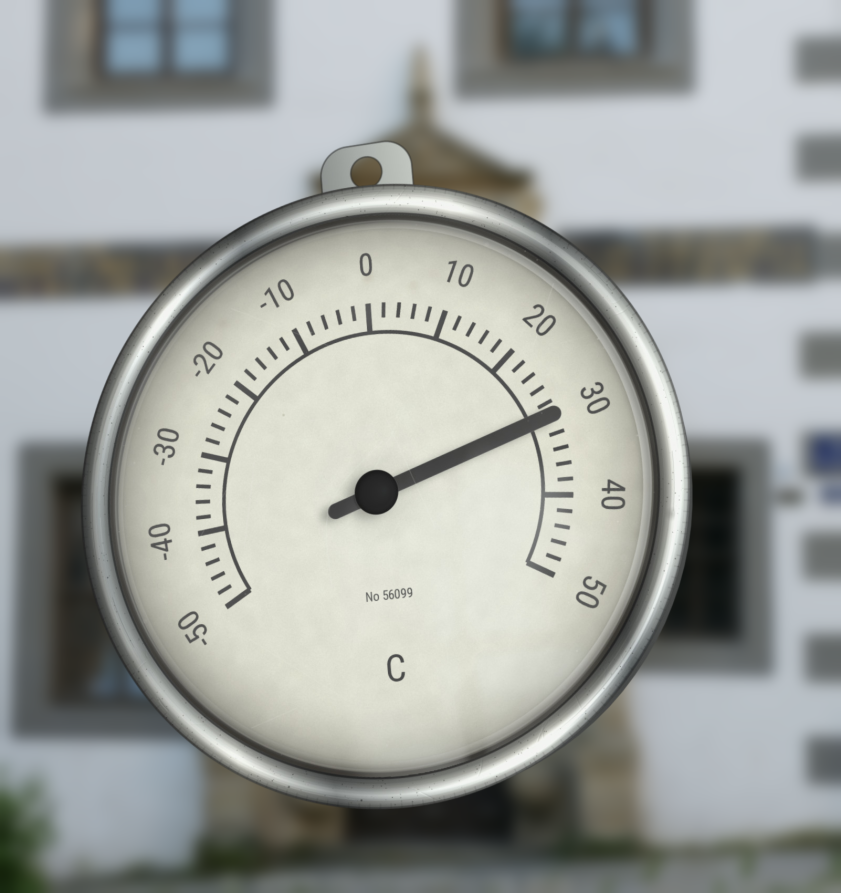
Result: **30** °C
